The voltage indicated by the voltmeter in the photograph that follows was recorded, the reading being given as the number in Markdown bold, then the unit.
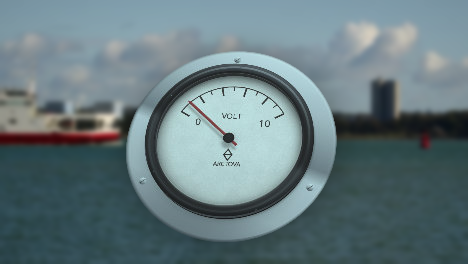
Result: **1** V
